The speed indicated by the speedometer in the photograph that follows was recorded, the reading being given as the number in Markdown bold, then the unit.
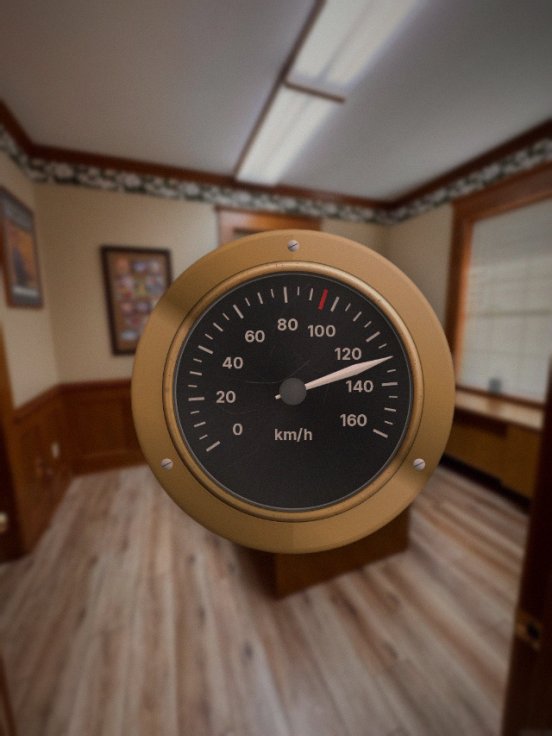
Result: **130** km/h
